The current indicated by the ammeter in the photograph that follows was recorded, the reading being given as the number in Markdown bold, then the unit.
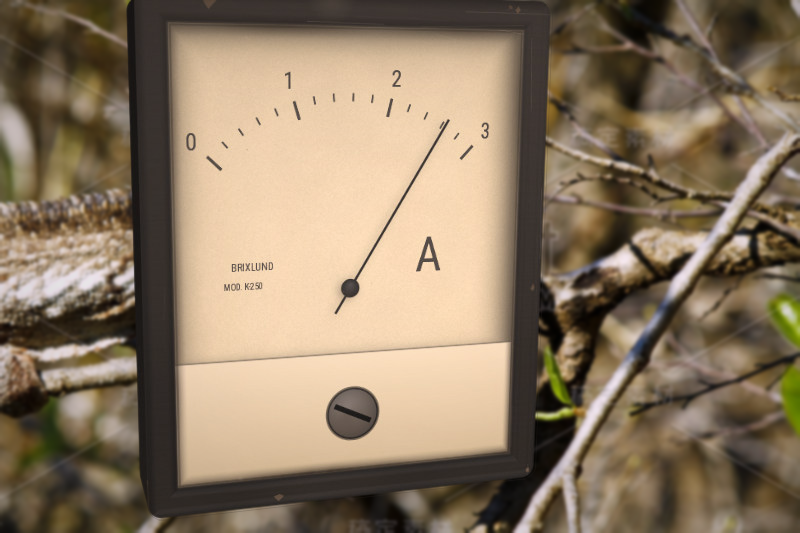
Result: **2.6** A
